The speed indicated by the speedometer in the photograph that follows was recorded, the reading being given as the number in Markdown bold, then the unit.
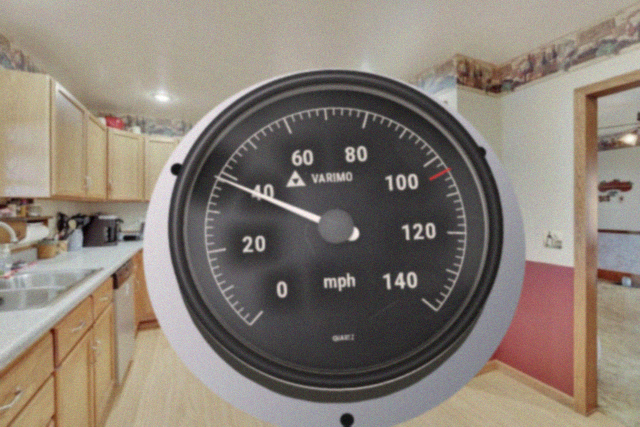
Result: **38** mph
